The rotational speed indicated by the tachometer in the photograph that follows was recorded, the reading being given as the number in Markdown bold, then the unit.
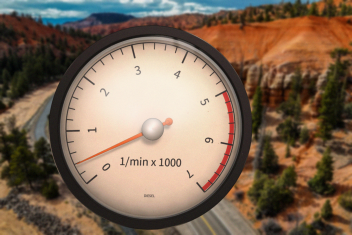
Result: **400** rpm
